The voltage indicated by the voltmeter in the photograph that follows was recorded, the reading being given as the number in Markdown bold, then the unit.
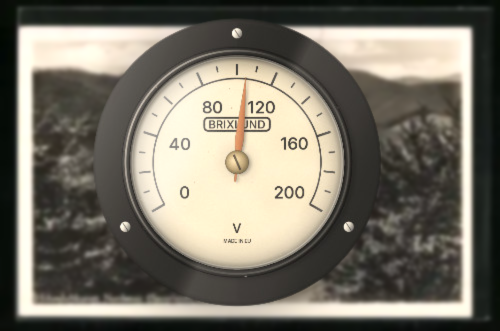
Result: **105** V
